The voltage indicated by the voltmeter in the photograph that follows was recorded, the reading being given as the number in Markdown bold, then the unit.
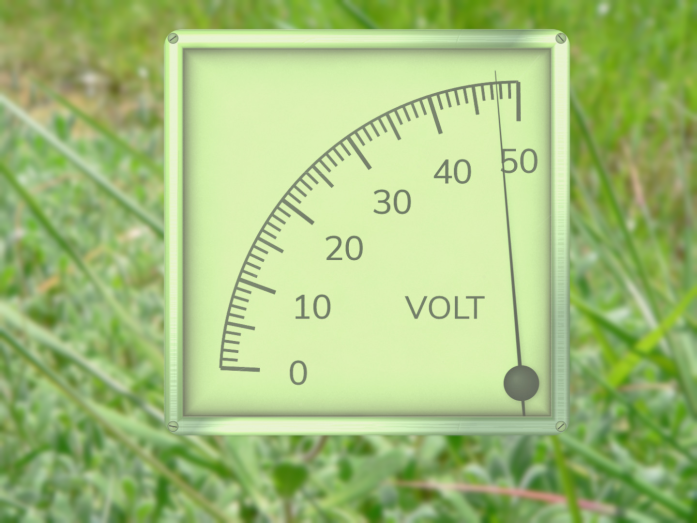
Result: **47.5** V
